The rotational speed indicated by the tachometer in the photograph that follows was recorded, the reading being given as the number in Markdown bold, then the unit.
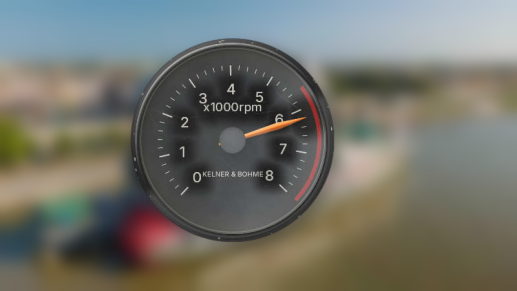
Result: **6200** rpm
